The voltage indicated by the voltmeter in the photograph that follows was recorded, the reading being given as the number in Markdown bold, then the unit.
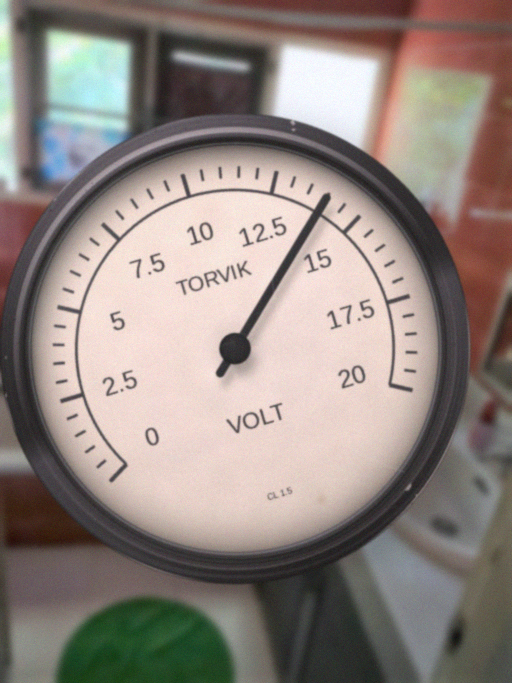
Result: **14** V
